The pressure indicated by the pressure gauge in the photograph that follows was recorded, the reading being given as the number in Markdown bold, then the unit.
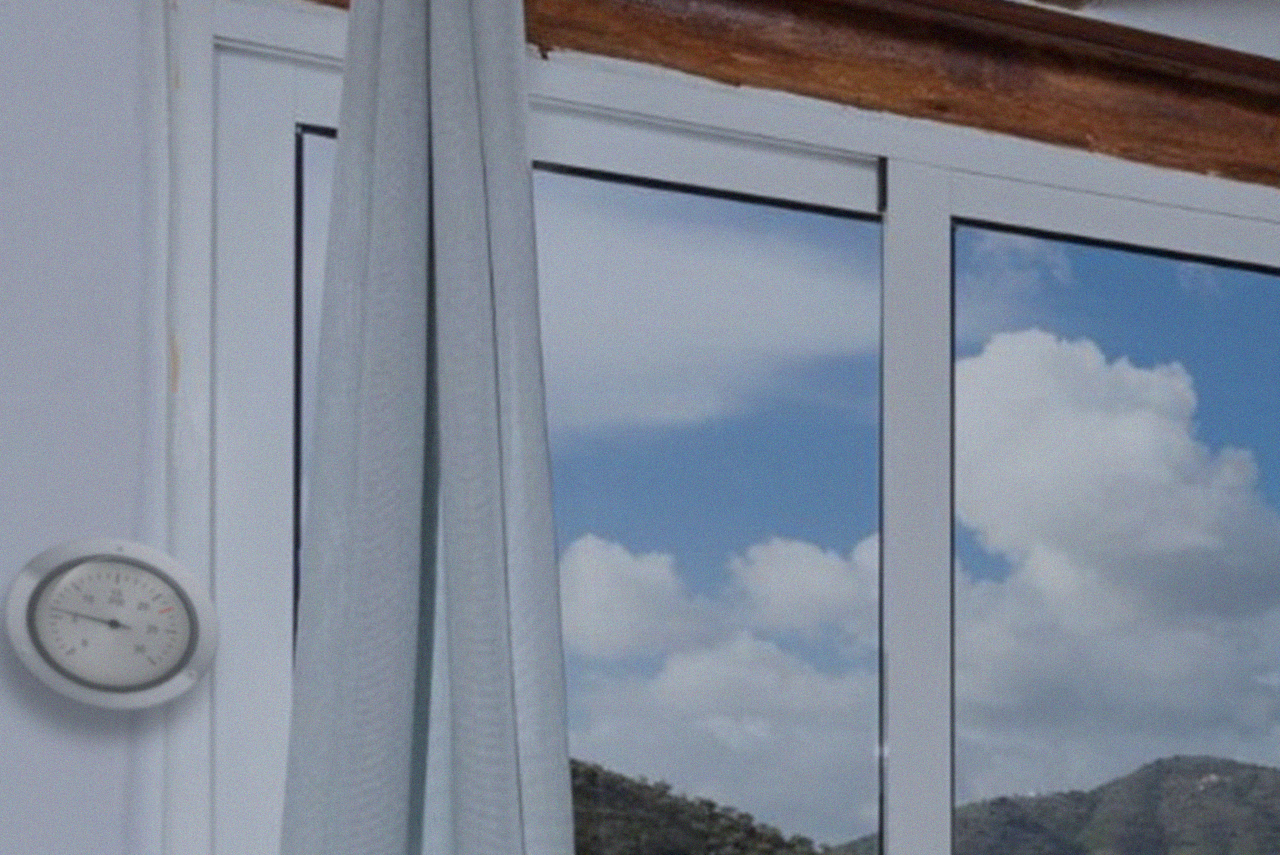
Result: **6** psi
